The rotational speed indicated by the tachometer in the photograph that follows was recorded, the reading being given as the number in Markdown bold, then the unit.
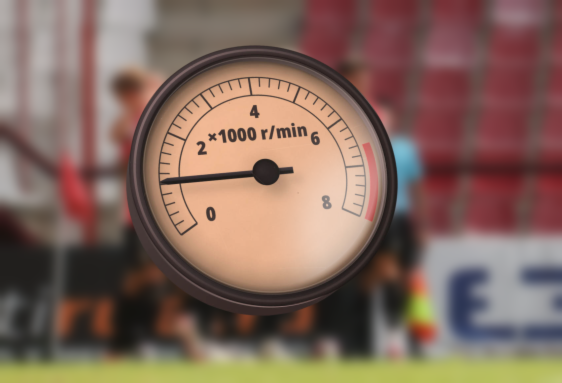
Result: **1000** rpm
